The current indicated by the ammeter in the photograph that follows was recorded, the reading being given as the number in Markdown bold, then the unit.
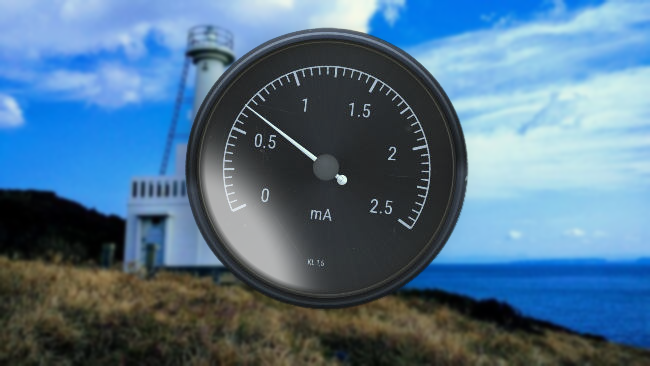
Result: **0.65** mA
